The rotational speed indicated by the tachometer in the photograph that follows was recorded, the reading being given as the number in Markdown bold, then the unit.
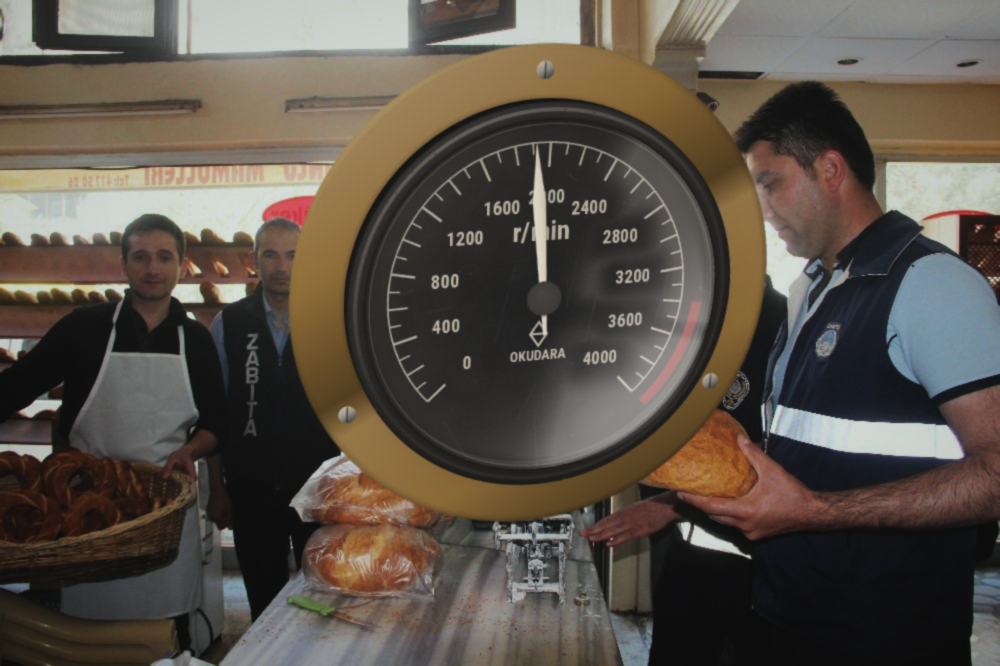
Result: **1900** rpm
